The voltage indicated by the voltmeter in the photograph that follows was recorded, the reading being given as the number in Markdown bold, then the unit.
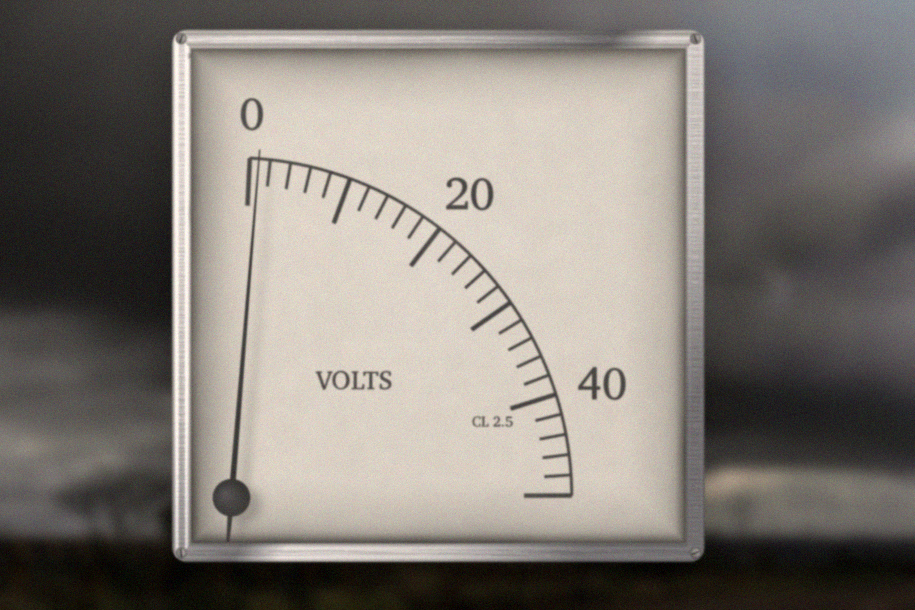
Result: **1** V
